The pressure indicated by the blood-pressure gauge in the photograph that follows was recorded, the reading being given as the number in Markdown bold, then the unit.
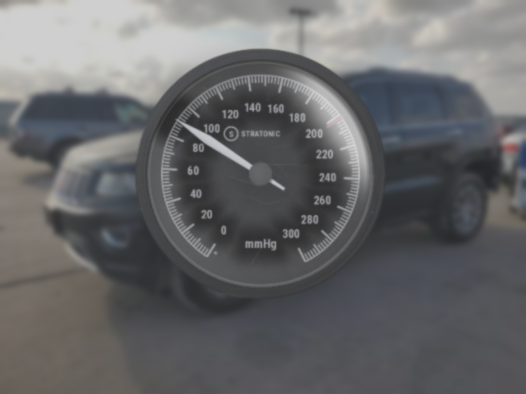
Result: **90** mmHg
